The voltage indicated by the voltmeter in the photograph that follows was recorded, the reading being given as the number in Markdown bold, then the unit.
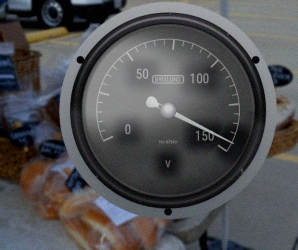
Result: **145** V
